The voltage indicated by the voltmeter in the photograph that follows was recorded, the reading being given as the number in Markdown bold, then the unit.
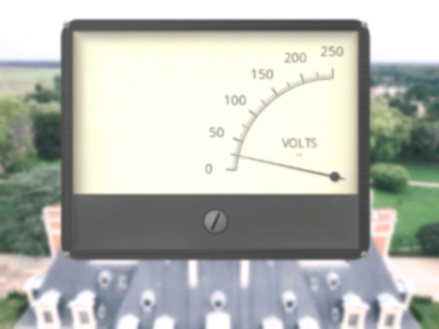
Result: **25** V
